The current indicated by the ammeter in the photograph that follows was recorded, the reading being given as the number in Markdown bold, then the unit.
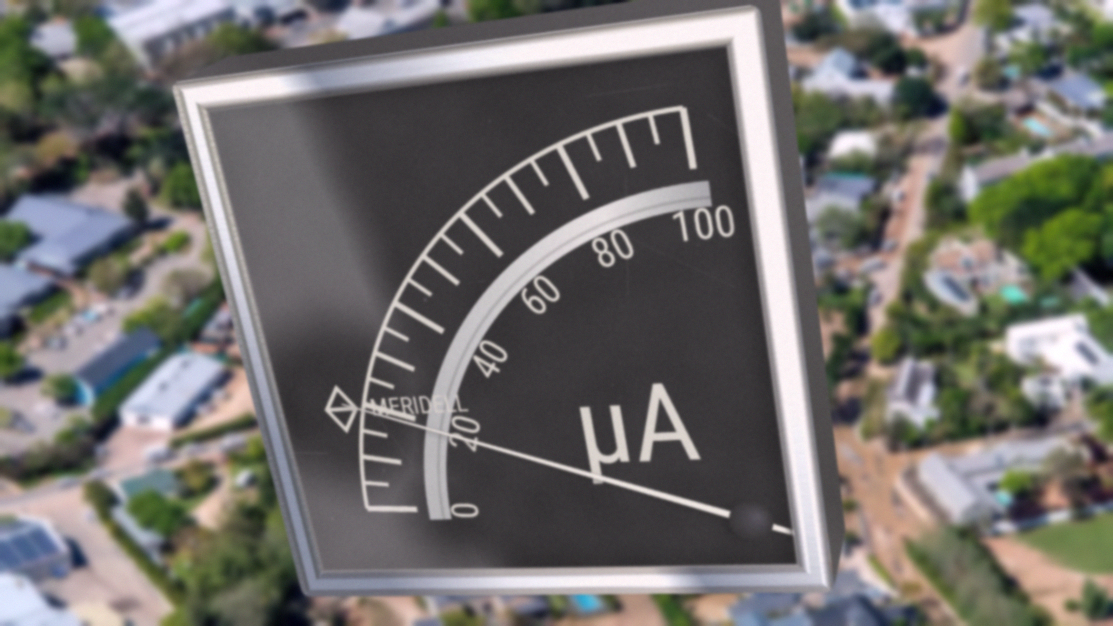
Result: **20** µA
